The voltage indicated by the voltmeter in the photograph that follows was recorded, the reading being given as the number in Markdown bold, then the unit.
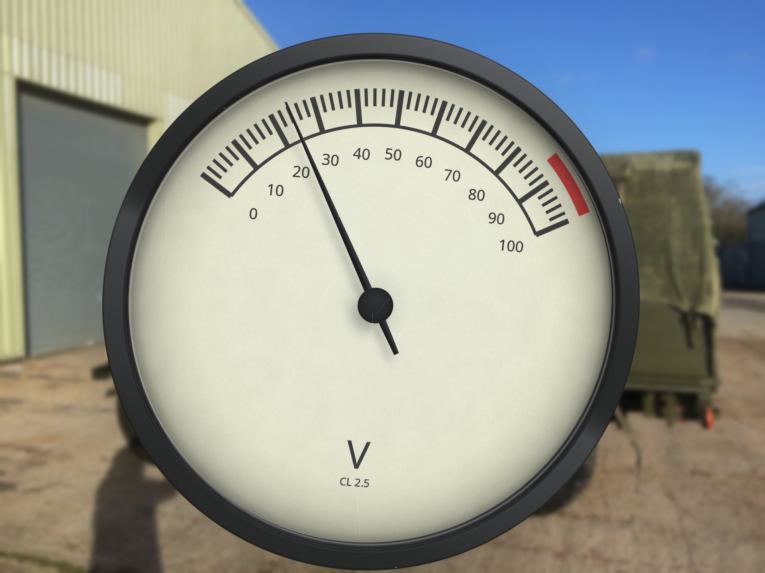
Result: **24** V
